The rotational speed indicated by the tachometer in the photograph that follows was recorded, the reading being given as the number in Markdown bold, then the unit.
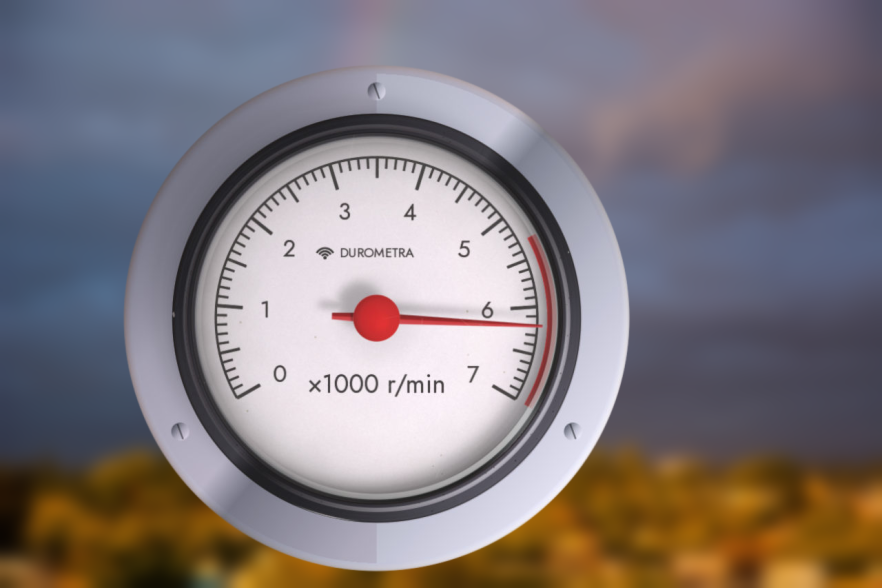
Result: **6200** rpm
